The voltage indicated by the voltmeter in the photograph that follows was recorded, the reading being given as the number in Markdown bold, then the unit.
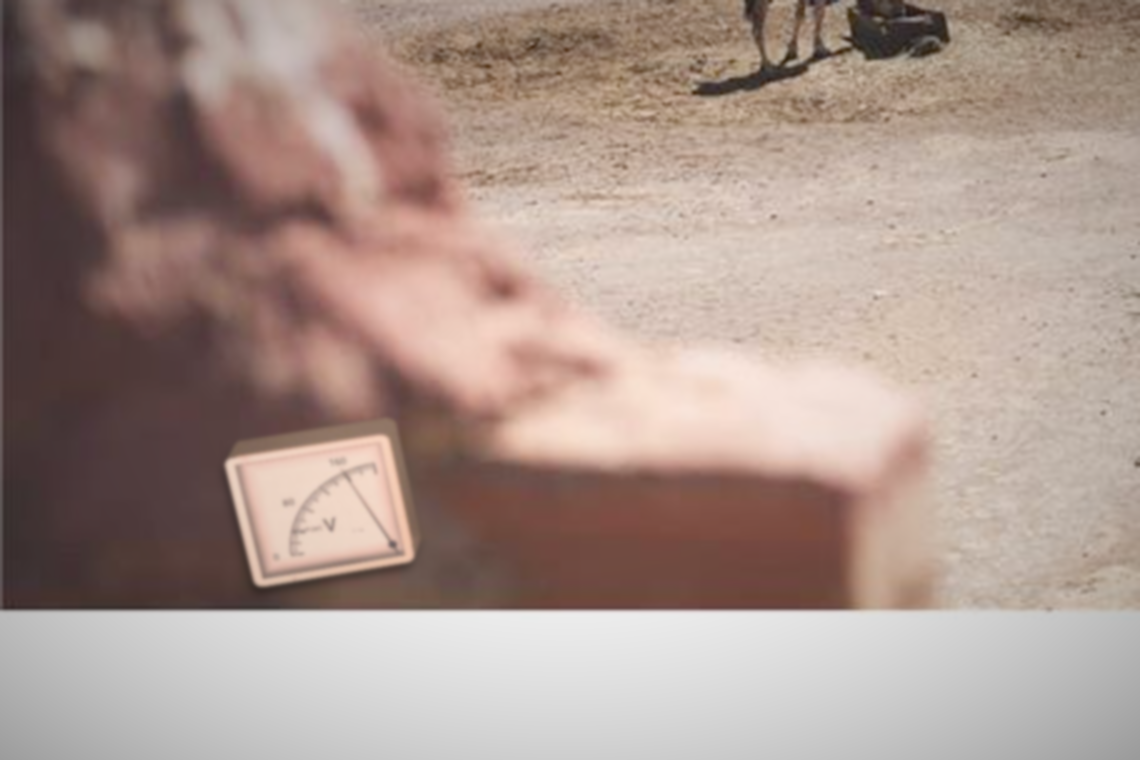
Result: **160** V
